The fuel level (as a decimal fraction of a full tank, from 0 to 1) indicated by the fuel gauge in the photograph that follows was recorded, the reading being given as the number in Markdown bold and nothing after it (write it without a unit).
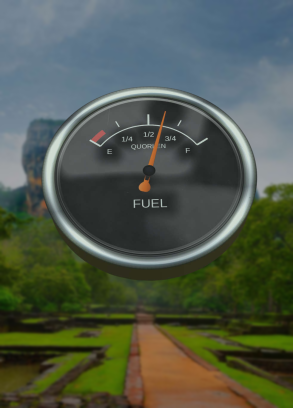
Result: **0.625**
